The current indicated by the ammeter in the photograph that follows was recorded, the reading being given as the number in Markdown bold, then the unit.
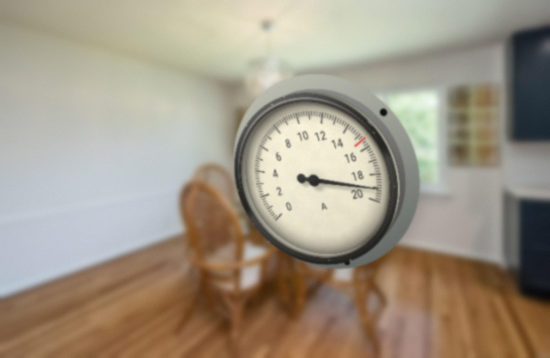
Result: **19** A
